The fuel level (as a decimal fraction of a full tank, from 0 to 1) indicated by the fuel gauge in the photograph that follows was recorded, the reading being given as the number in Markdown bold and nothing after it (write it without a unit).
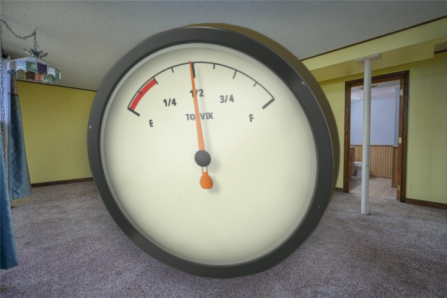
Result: **0.5**
